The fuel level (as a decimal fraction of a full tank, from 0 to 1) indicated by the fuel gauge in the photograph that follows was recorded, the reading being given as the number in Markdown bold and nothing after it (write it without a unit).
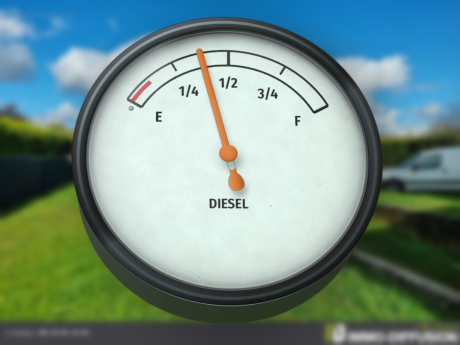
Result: **0.375**
